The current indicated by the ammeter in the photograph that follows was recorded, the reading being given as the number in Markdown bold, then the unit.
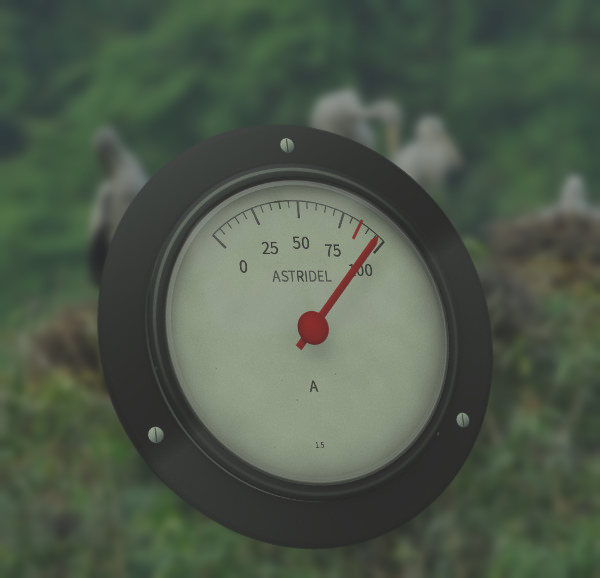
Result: **95** A
